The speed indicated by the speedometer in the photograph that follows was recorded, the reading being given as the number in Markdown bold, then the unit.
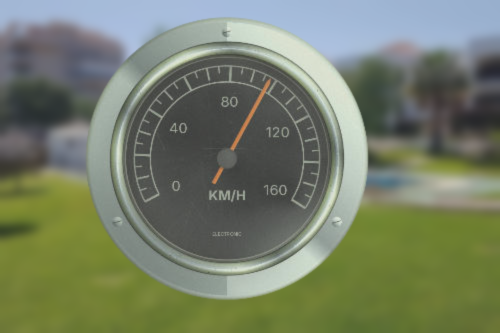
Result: **97.5** km/h
